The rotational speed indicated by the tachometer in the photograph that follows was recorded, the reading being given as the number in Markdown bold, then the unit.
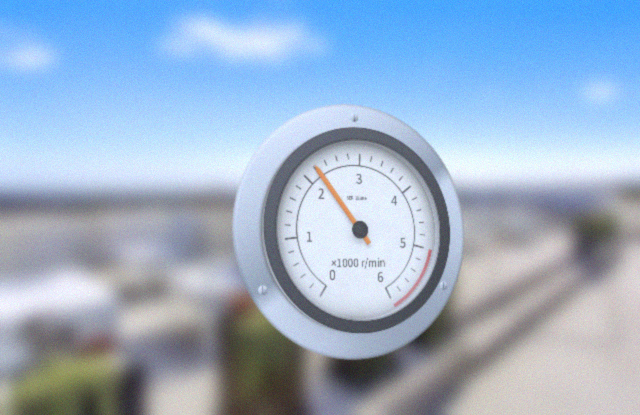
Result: **2200** rpm
